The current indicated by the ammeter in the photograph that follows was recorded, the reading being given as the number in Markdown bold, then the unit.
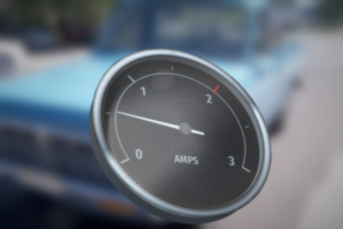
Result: **0.5** A
